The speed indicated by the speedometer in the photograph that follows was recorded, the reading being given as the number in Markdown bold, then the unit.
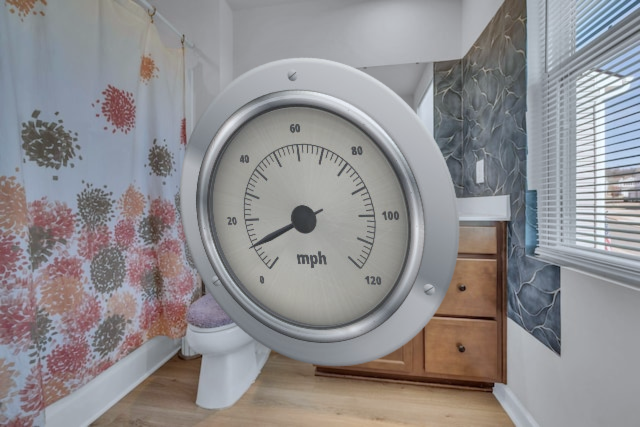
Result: **10** mph
